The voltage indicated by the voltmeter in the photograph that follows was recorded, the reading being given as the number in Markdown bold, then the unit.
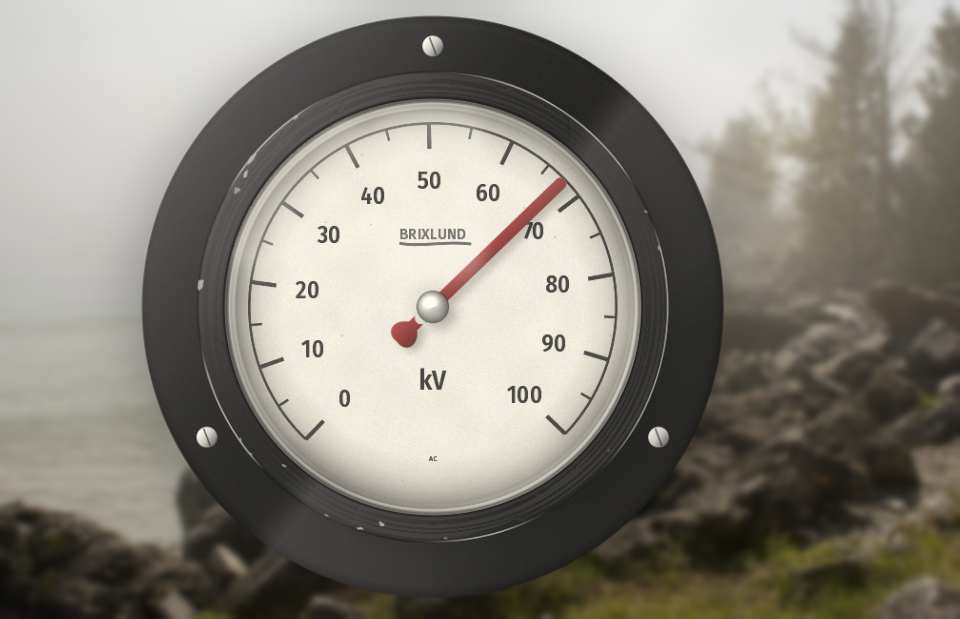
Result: **67.5** kV
